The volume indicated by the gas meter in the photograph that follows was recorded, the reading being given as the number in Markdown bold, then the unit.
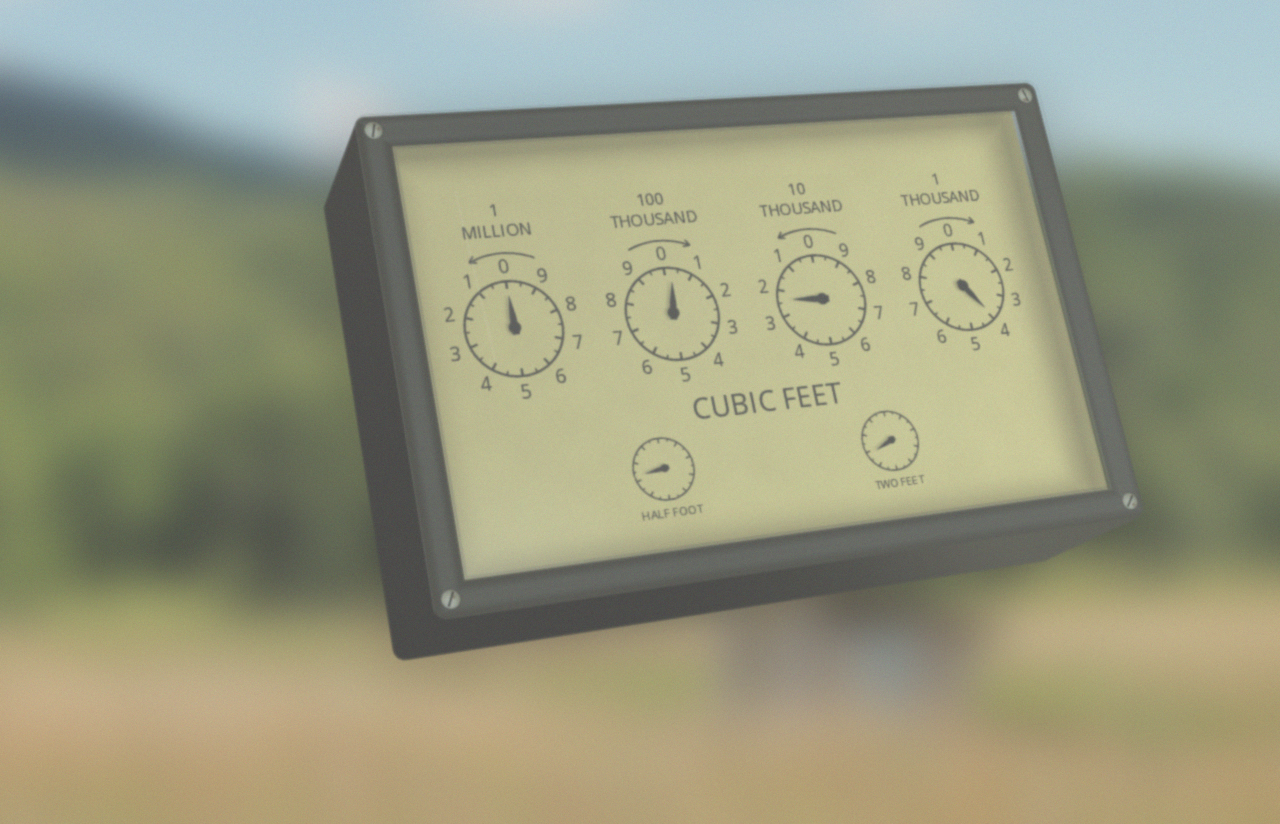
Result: **2400** ft³
